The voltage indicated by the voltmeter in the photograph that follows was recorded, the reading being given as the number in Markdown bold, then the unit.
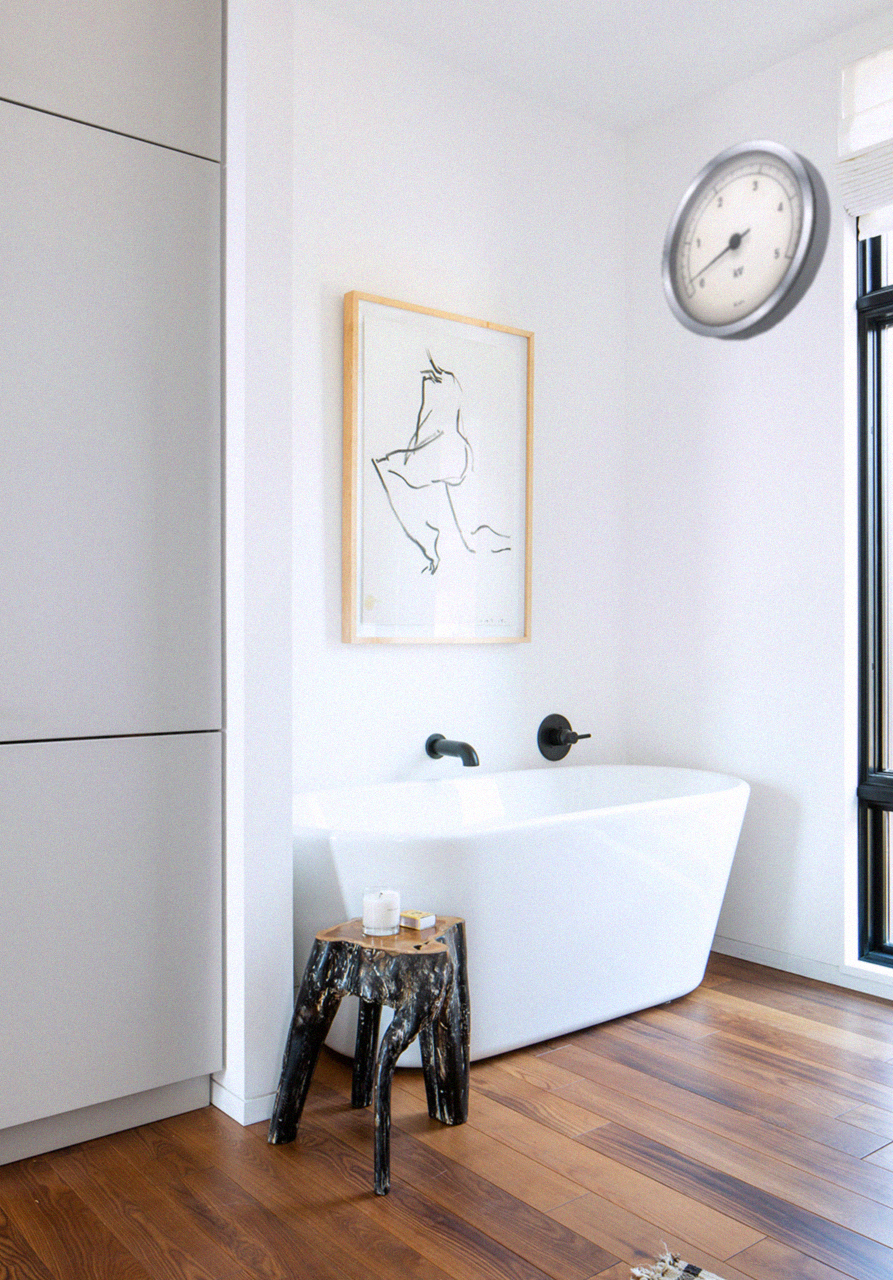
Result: **0.2** kV
